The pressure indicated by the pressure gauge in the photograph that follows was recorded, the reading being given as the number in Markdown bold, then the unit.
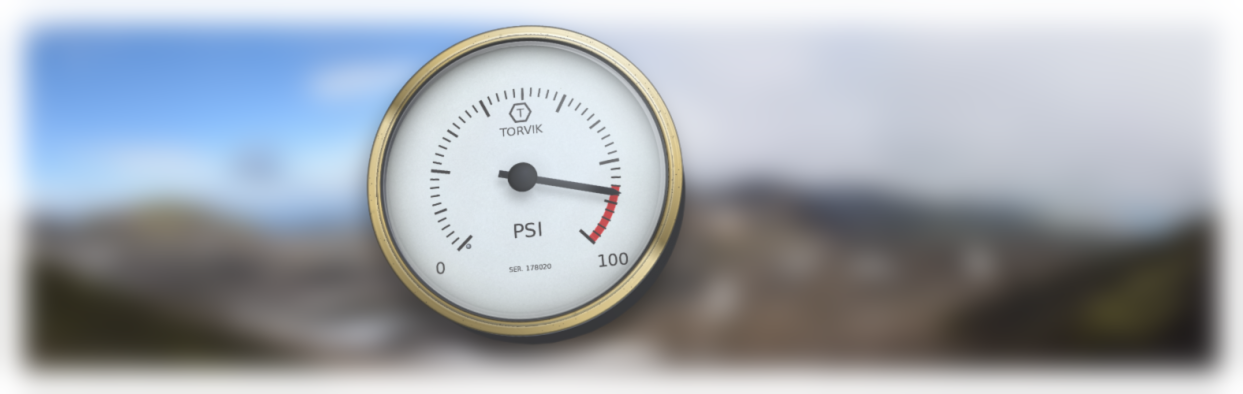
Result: **88** psi
